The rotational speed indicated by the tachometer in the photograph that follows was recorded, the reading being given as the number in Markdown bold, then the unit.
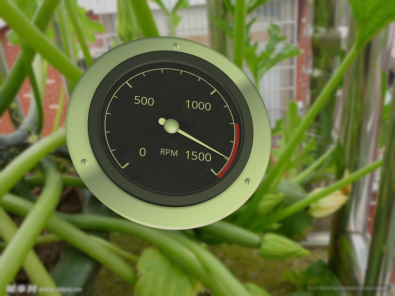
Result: **1400** rpm
